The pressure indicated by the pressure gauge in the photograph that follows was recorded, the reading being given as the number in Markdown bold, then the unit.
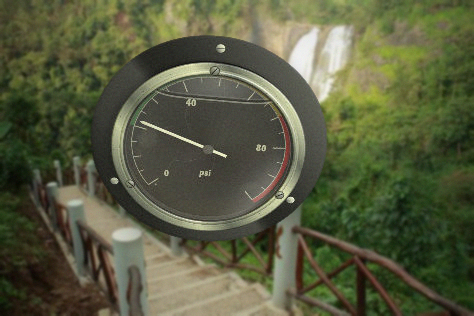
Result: **22.5** psi
